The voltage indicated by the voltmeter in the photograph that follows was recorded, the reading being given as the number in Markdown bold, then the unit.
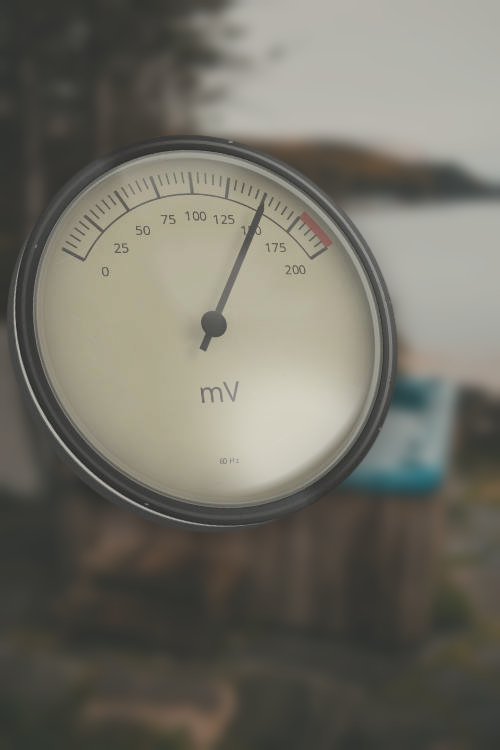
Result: **150** mV
